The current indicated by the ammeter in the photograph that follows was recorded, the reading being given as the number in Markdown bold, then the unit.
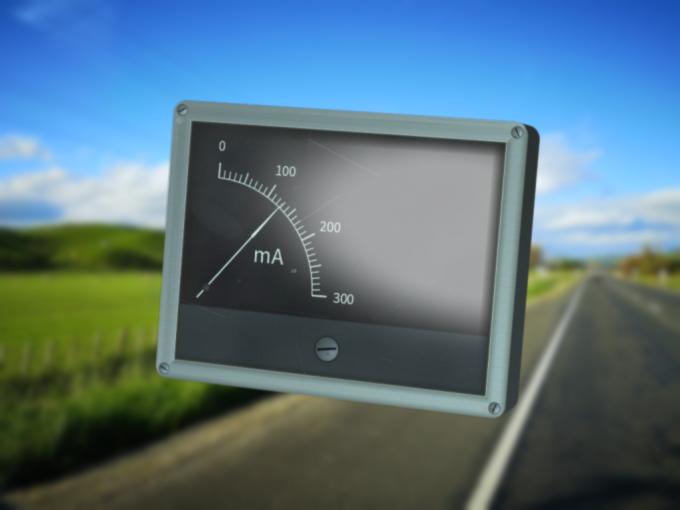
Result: **130** mA
